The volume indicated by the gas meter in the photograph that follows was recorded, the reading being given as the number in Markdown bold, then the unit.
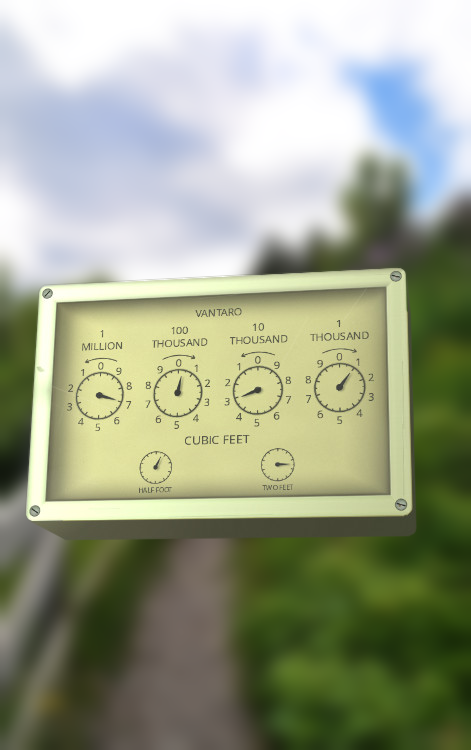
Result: **703100** ft³
